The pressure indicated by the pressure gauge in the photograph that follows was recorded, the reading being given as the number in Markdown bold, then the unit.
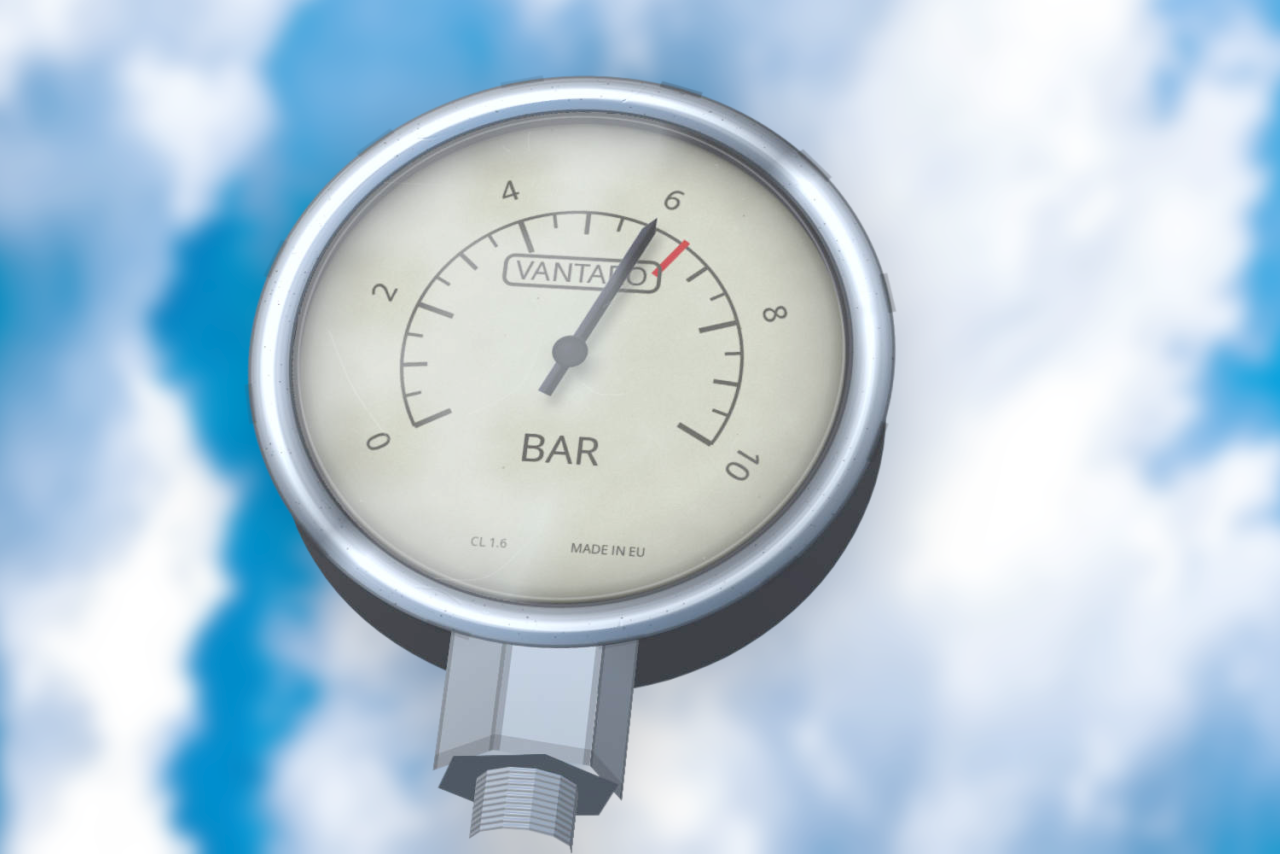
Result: **6** bar
